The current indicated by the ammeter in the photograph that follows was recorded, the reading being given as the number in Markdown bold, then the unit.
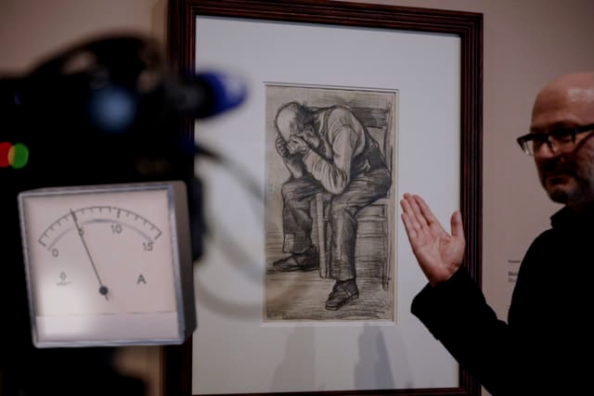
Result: **5** A
